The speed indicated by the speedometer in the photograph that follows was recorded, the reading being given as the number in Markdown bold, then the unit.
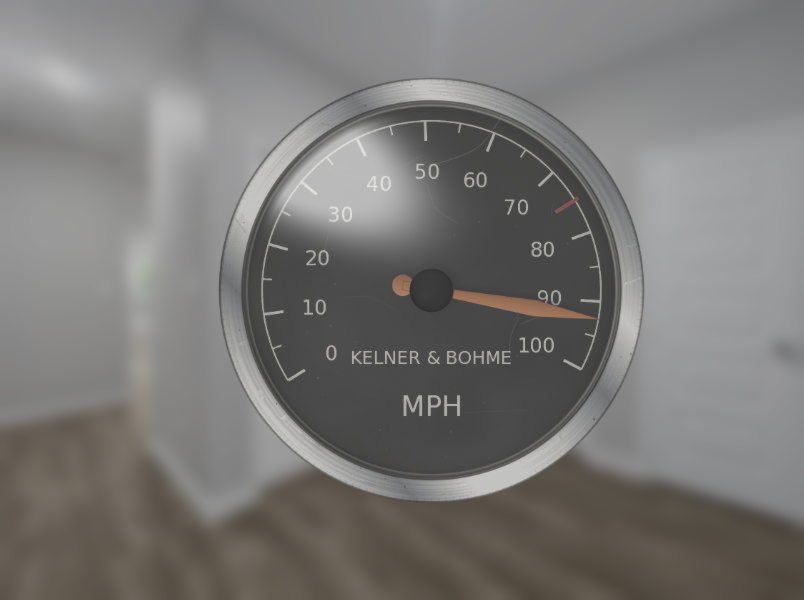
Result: **92.5** mph
